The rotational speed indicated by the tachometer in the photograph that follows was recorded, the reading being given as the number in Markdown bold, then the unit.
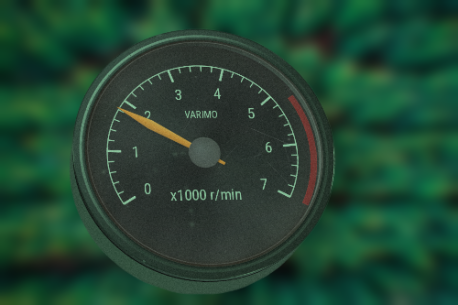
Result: **1800** rpm
